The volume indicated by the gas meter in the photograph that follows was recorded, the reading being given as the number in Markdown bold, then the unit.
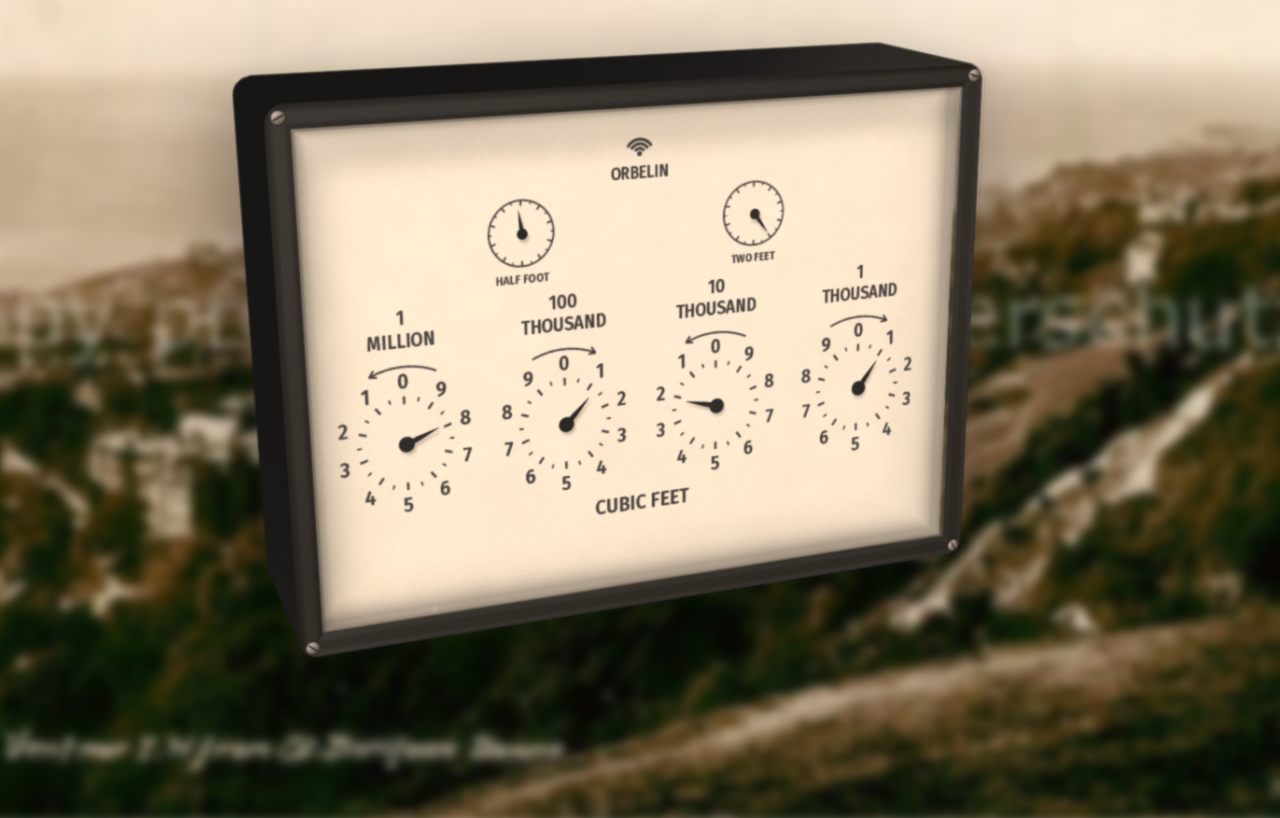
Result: **812100** ft³
